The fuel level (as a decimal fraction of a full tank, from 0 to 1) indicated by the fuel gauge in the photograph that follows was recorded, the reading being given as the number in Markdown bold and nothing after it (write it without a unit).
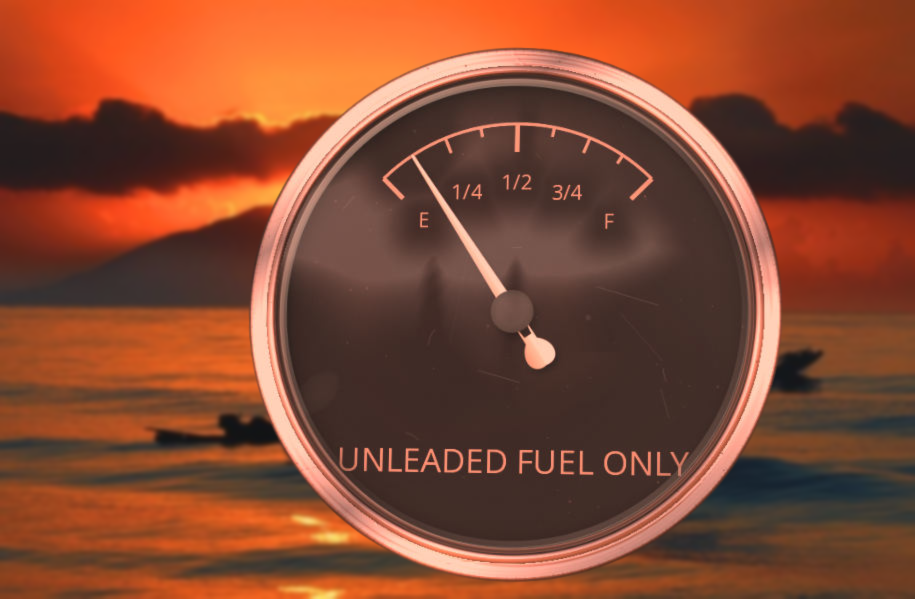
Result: **0.125**
